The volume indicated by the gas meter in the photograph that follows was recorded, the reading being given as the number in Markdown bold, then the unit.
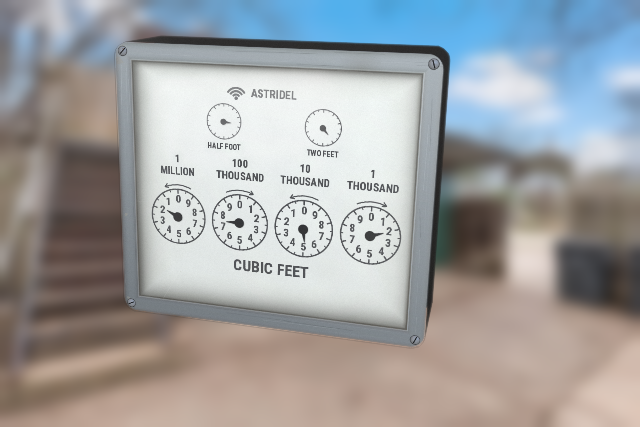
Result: **175200** ft³
